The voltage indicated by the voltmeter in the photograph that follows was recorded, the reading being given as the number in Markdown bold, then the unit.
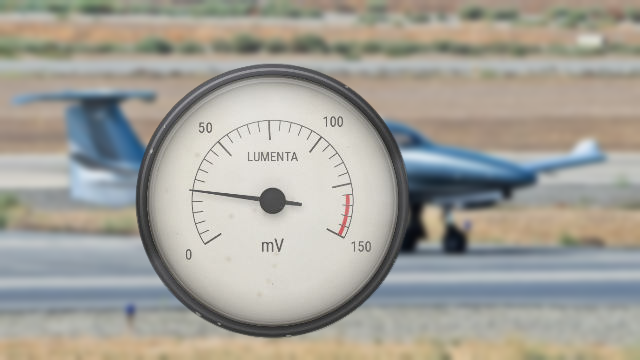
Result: **25** mV
